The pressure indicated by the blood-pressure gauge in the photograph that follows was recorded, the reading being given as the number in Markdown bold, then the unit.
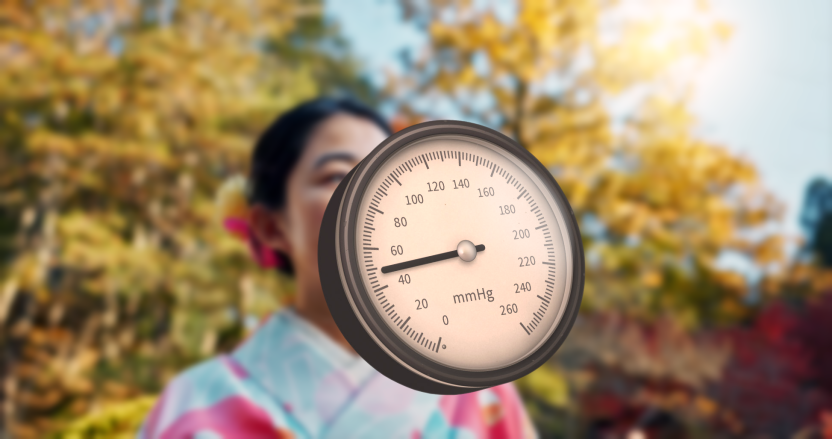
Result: **48** mmHg
